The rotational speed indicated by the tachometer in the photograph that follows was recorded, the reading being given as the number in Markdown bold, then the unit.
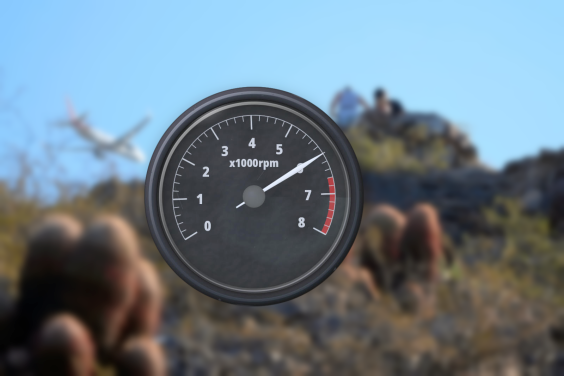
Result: **6000** rpm
